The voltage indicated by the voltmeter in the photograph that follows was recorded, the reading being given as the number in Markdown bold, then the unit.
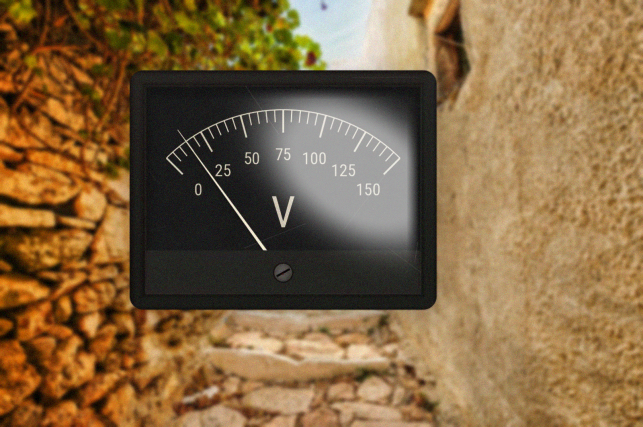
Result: **15** V
